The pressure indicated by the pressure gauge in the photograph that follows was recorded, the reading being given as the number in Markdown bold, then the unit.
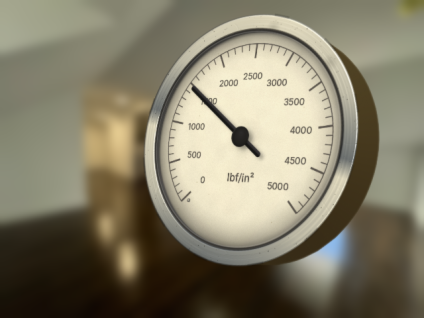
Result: **1500** psi
